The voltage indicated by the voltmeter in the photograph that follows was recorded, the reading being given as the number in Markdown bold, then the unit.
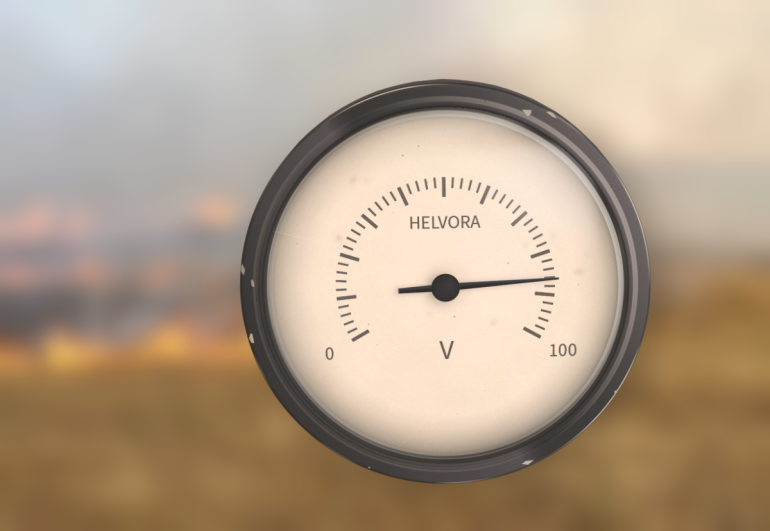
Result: **86** V
